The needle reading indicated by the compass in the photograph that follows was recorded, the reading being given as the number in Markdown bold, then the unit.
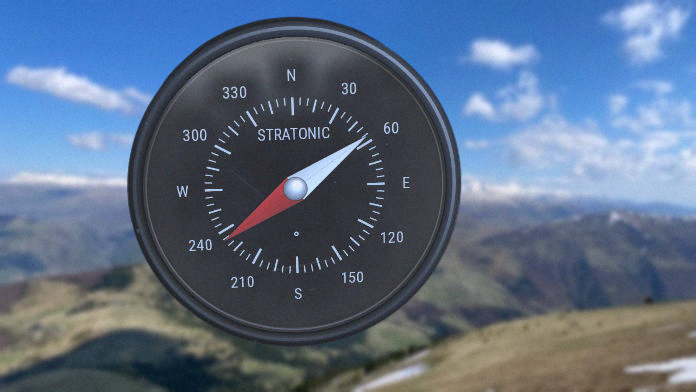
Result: **235** °
